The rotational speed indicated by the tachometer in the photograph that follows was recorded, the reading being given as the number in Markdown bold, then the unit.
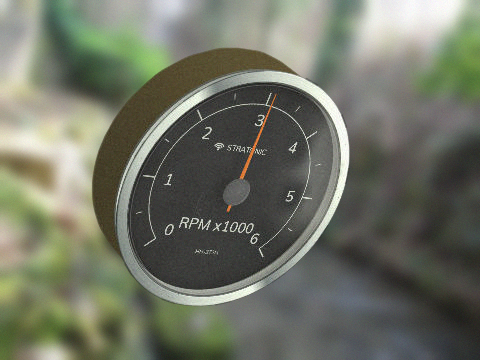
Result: **3000** rpm
